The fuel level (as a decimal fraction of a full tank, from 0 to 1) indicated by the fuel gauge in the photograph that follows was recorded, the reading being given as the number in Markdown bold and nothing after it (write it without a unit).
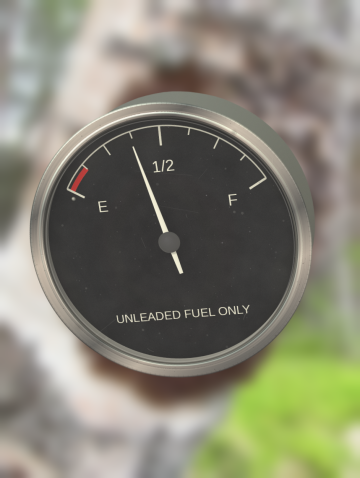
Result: **0.375**
